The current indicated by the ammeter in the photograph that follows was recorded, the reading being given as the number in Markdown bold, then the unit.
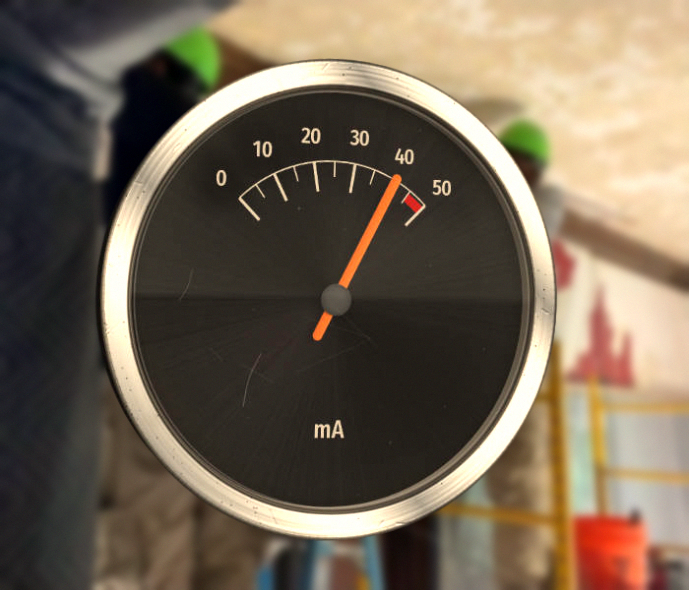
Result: **40** mA
